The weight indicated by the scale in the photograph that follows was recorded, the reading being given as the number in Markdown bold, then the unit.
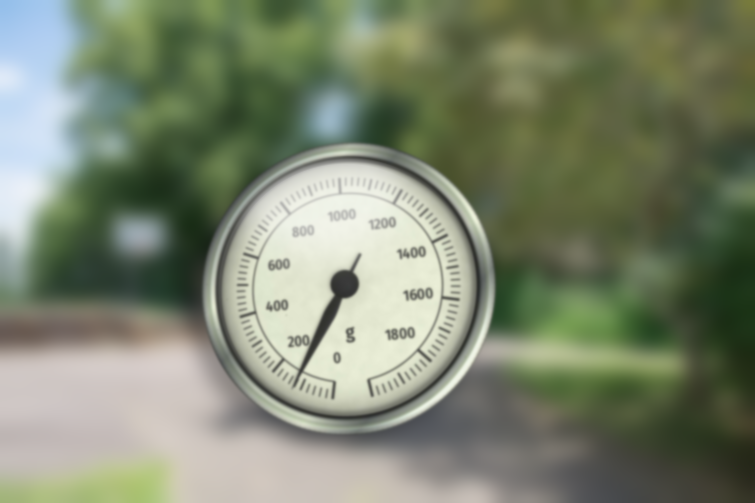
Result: **120** g
